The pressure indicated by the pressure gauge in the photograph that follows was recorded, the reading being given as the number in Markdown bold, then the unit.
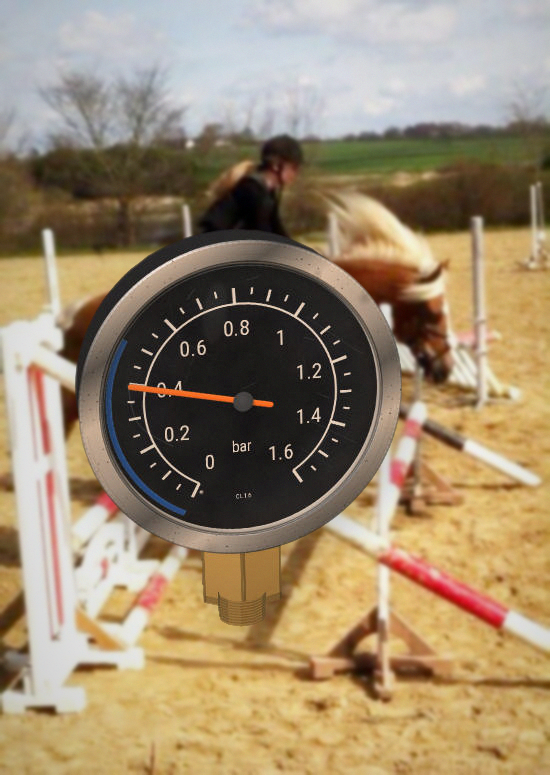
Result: **0.4** bar
